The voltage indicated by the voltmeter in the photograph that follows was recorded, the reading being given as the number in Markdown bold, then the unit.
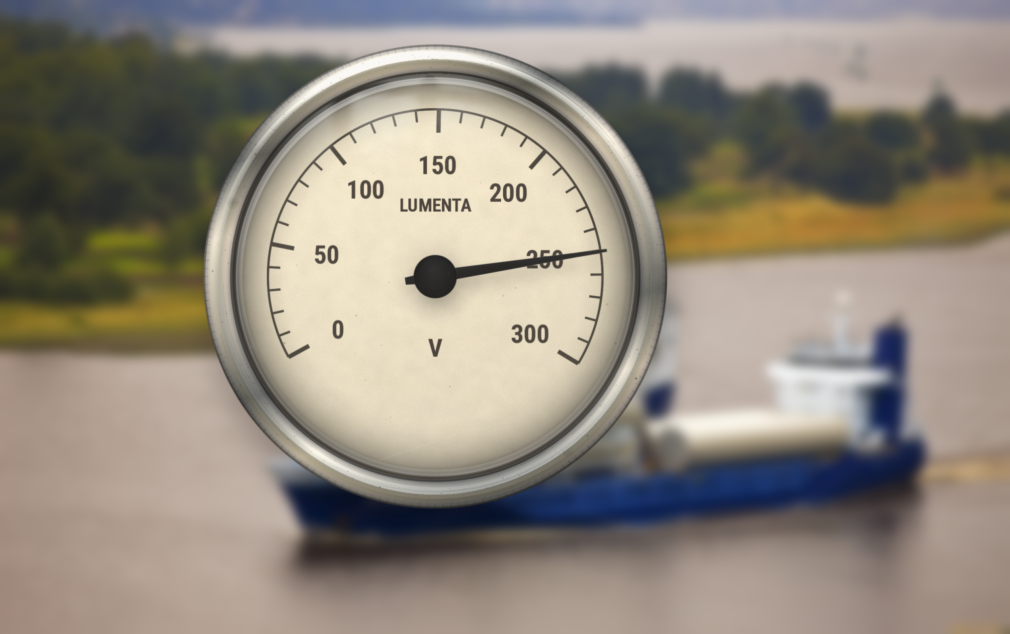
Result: **250** V
